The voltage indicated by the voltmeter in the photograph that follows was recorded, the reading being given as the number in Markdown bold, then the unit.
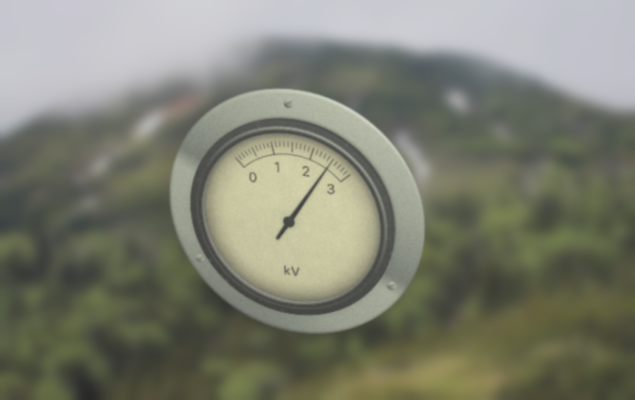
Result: **2.5** kV
